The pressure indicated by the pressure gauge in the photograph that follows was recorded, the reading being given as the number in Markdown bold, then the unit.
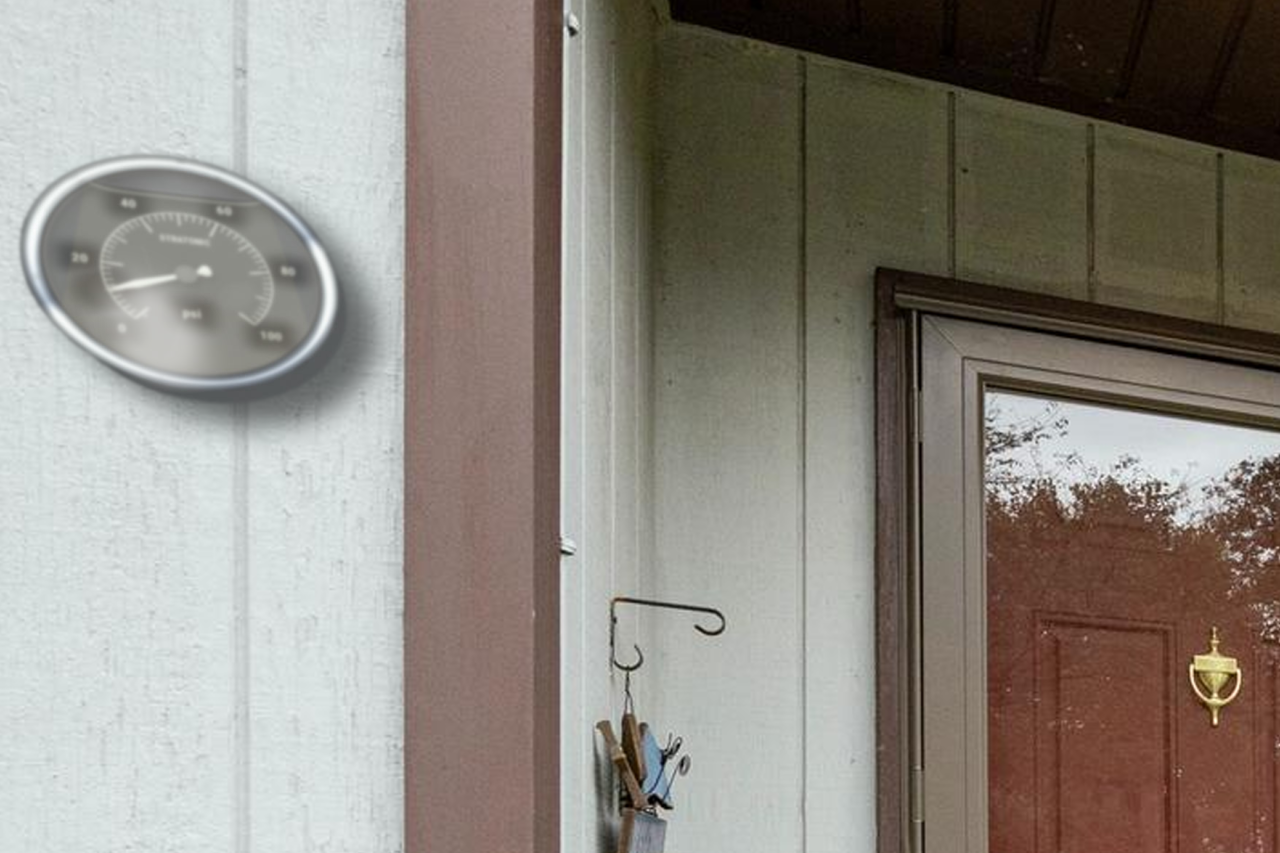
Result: **10** psi
